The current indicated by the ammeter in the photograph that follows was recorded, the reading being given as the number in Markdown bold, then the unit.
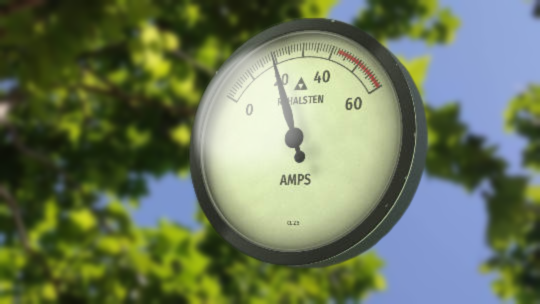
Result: **20** A
